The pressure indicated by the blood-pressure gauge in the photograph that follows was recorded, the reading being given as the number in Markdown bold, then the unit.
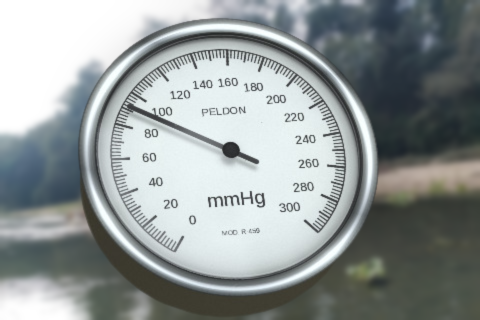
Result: **90** mmHg
